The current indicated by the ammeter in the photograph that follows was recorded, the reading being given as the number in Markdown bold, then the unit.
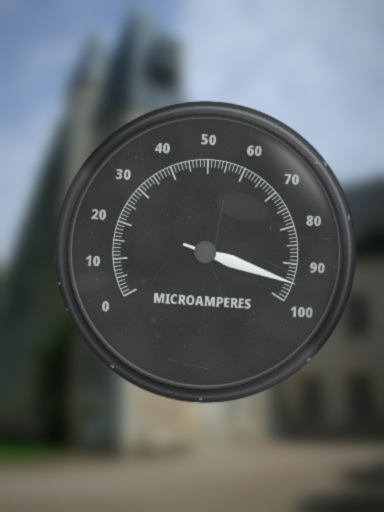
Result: **95** µA
